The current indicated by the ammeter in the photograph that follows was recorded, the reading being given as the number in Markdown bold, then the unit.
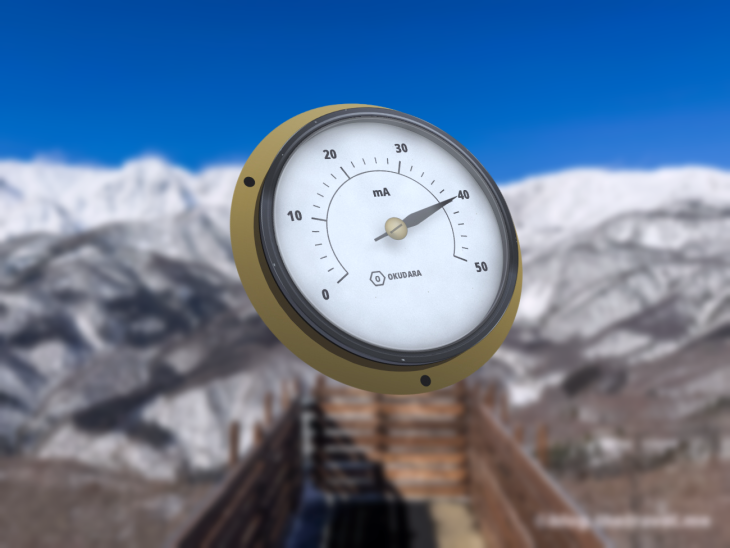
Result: **40** mA
